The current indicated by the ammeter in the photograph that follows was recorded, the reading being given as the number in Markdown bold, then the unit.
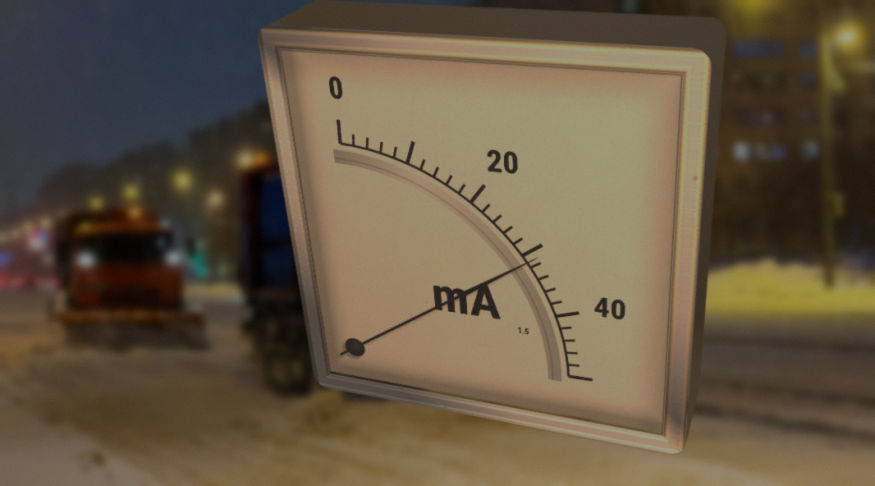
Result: **31** mA
